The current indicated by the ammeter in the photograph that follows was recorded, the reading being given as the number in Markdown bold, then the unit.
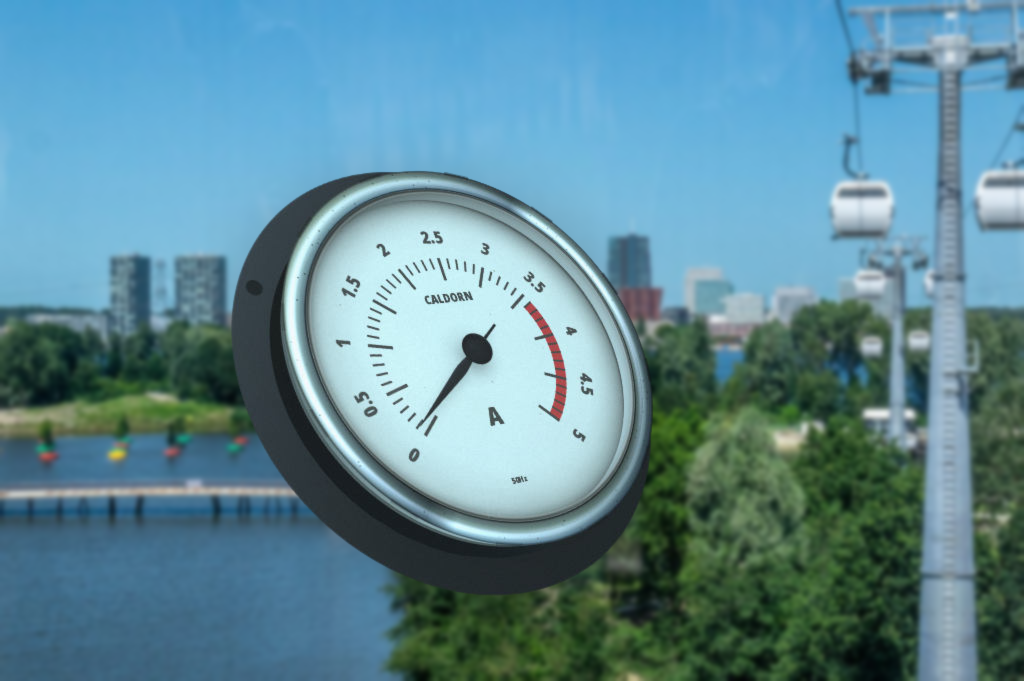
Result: **0.1** A
